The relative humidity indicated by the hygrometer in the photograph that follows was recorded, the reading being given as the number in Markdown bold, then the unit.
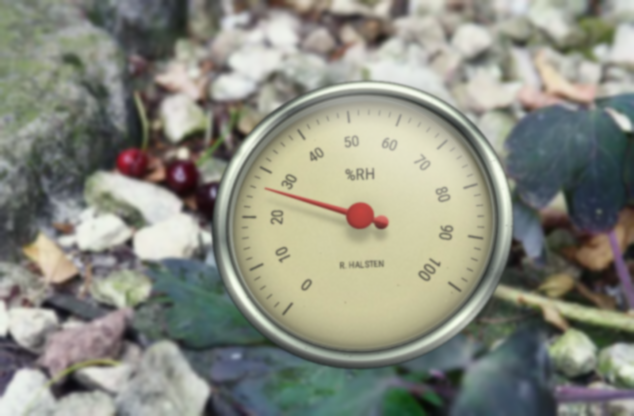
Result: **26** %
